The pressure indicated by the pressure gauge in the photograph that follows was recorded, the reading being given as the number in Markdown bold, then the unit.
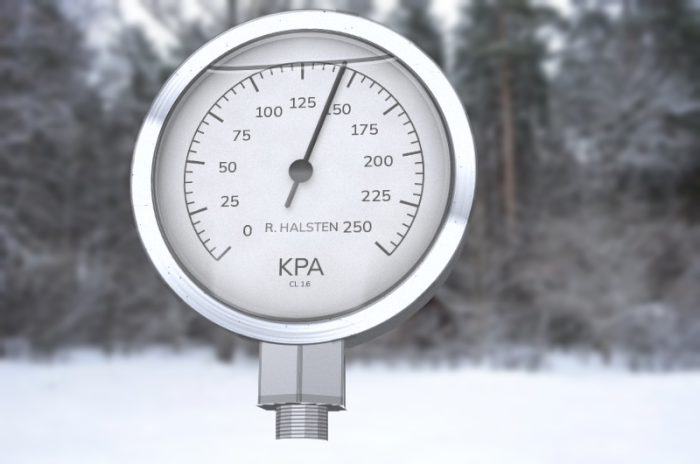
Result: **145** kPa
